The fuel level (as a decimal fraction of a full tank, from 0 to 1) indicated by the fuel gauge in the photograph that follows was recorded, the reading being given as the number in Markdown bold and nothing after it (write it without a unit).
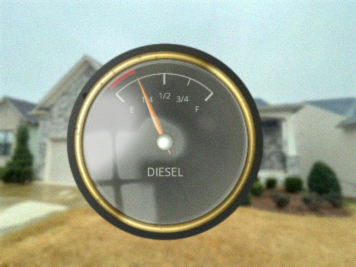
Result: **0.25**
